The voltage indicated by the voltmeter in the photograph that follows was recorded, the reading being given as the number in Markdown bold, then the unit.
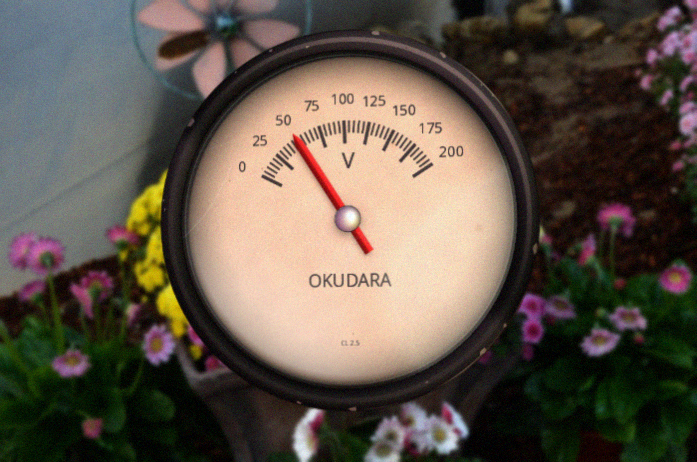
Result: **50** V
